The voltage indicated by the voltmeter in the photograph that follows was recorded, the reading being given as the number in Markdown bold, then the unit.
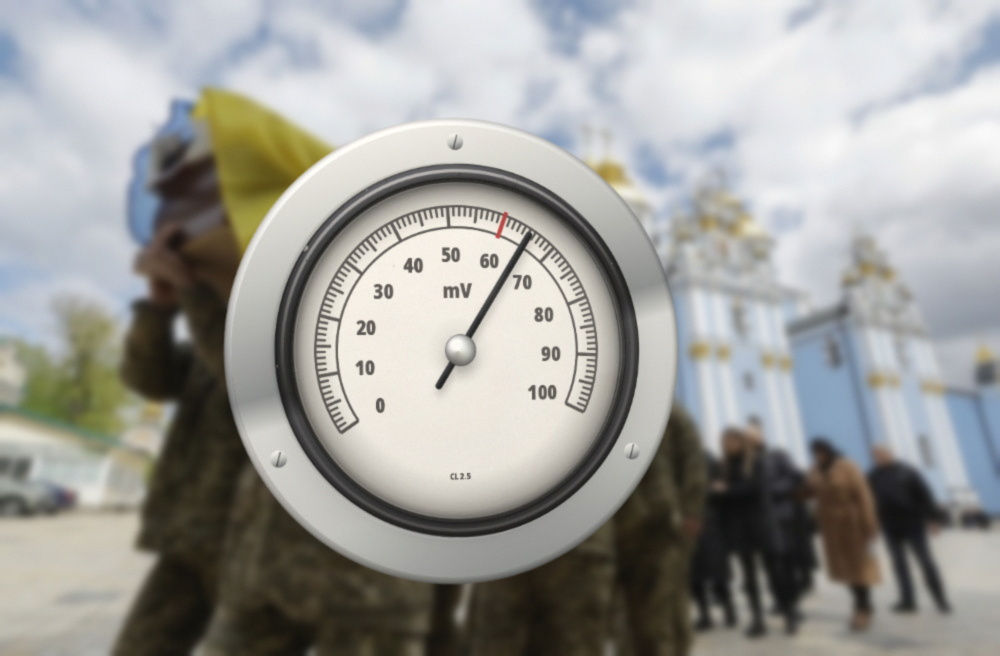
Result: **65** mV
